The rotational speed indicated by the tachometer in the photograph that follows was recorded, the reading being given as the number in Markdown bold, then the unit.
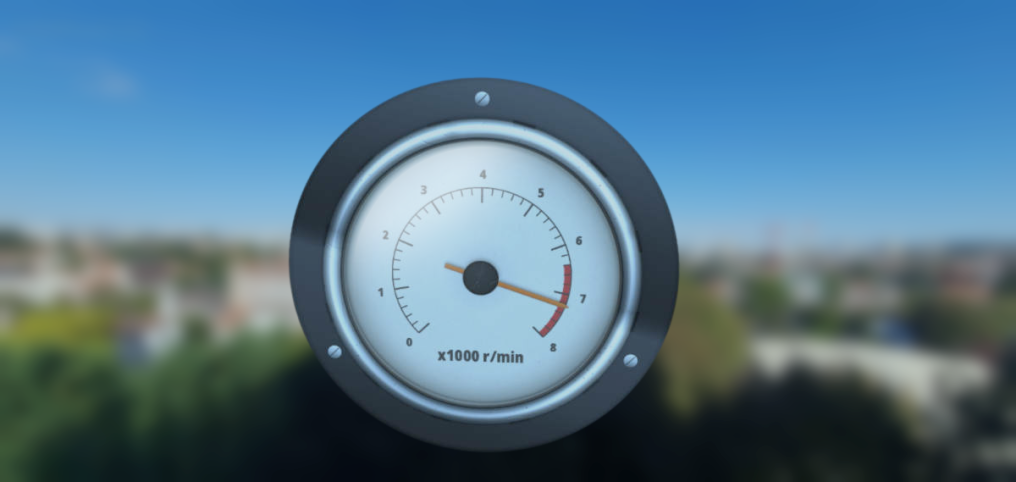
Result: **7200** rpm
